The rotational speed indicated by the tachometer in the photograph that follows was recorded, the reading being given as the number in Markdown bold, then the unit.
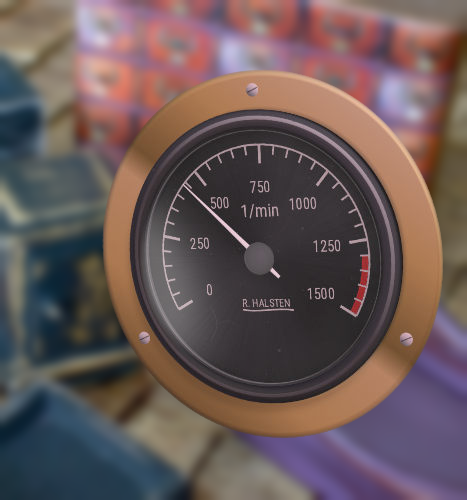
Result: **450** rpm
